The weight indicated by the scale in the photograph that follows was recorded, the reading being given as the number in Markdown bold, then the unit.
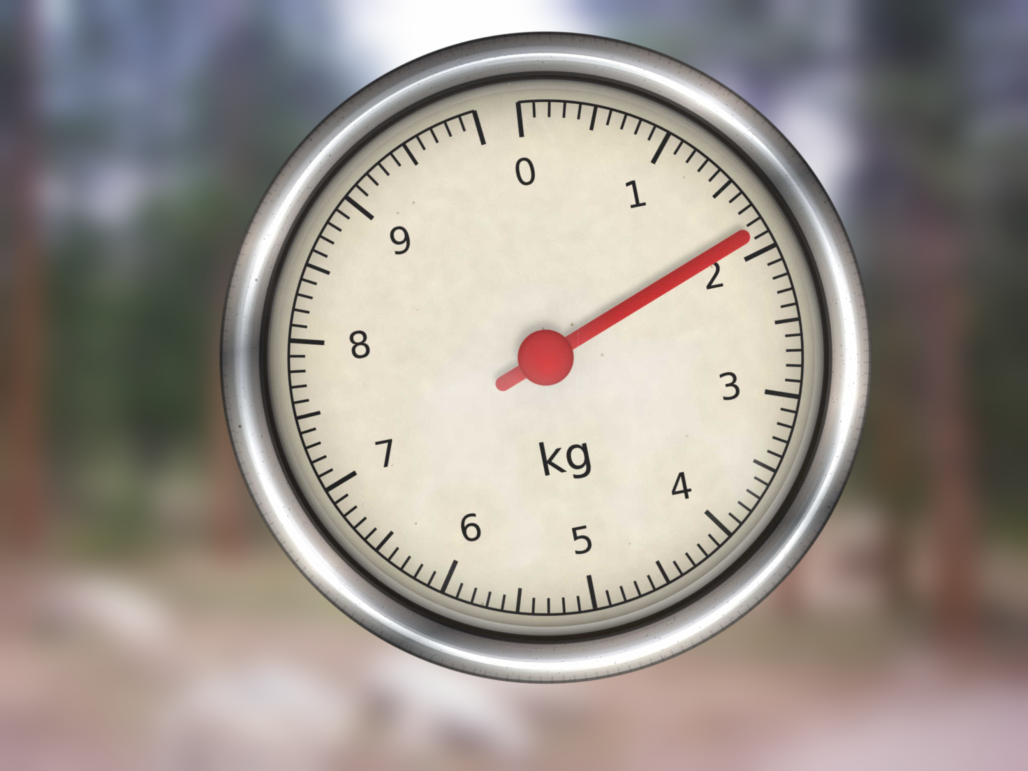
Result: **1.85** kg
